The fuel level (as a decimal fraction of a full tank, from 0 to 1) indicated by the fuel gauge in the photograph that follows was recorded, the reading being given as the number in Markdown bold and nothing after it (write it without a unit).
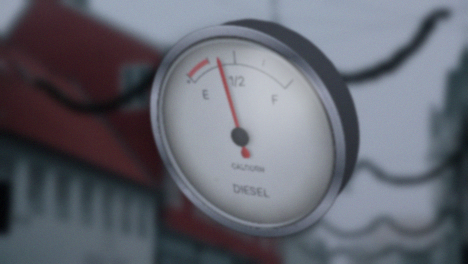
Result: **0.375**
